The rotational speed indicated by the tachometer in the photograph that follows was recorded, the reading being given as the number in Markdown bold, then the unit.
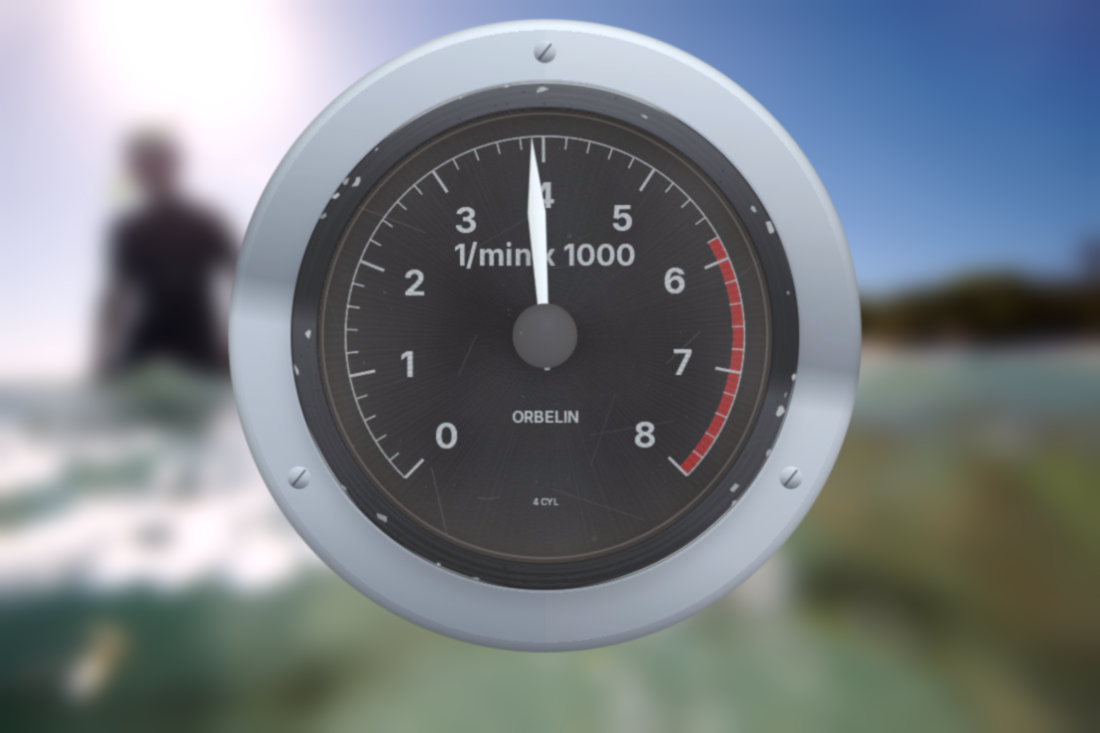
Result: **3900** rpm
